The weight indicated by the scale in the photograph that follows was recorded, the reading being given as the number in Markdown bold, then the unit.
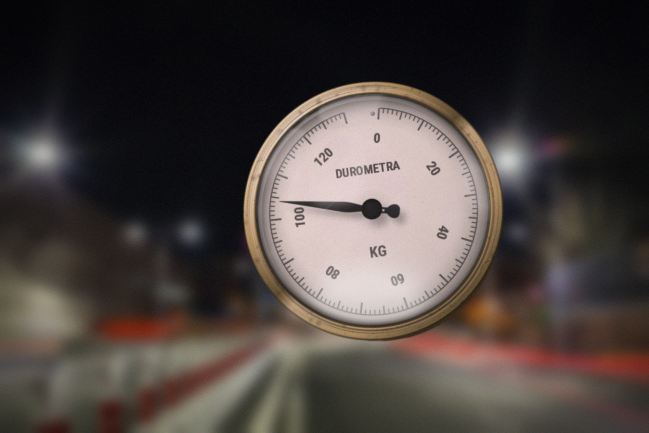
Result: **104** kg
